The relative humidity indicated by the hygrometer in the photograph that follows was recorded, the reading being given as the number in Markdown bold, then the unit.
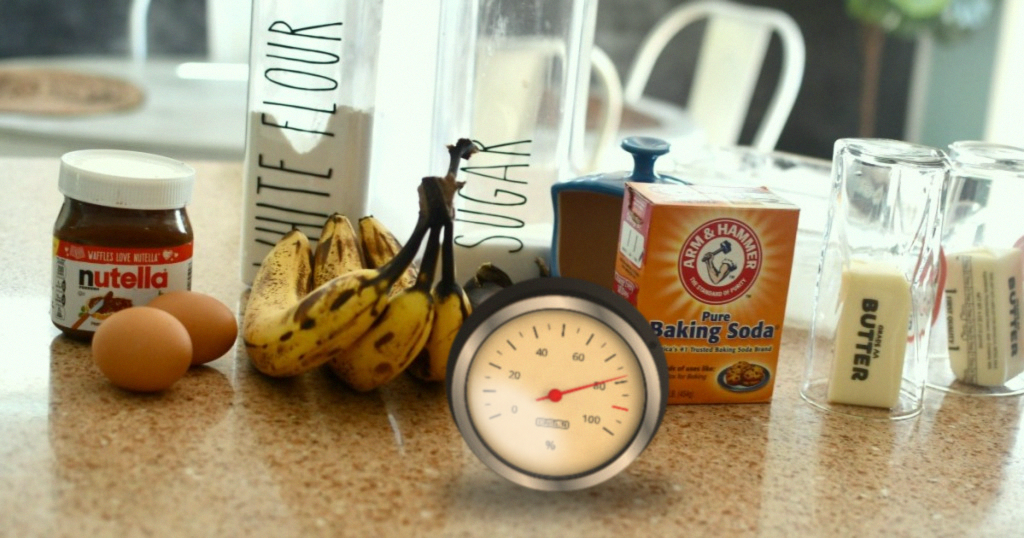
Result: **77.5** %
